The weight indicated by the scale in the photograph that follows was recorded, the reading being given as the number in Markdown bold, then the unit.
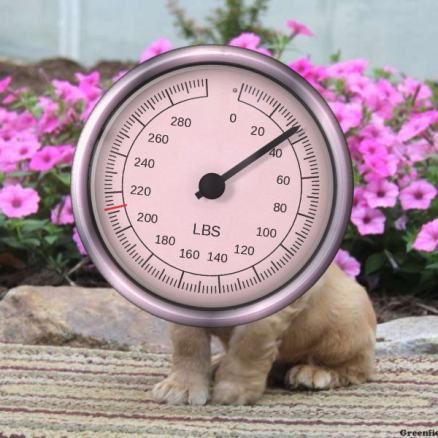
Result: **34** lb
